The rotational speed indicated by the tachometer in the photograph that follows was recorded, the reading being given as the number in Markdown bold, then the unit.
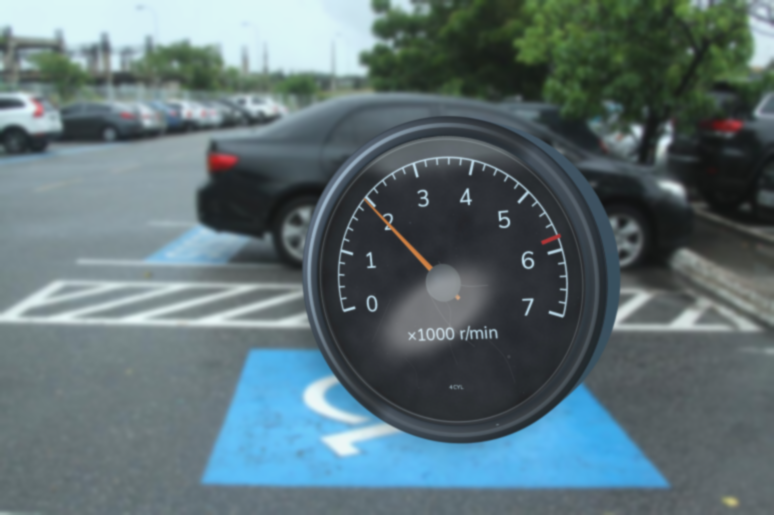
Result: **2000** rpm
